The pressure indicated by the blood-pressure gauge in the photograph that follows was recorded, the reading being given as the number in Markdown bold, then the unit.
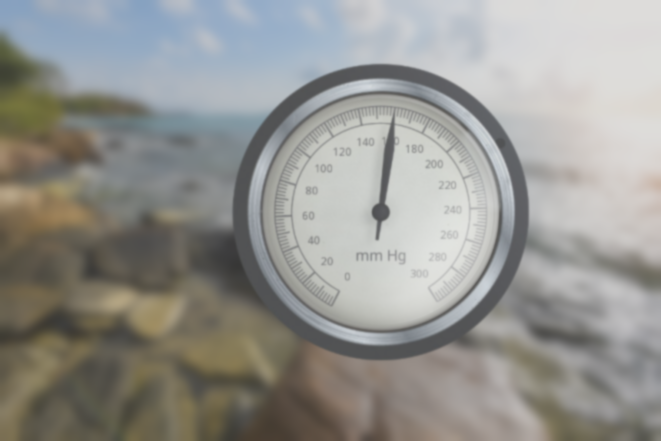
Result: **160** mmHg
